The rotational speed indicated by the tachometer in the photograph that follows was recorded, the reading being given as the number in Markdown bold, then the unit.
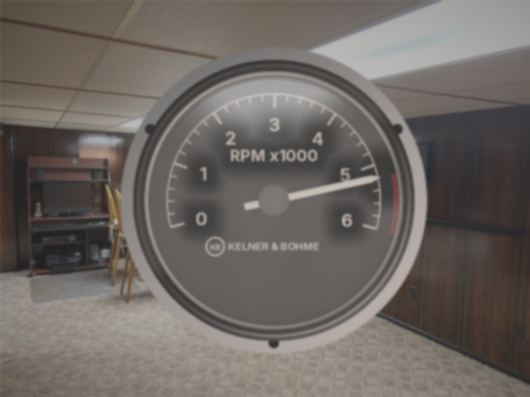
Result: **5200** rpm
